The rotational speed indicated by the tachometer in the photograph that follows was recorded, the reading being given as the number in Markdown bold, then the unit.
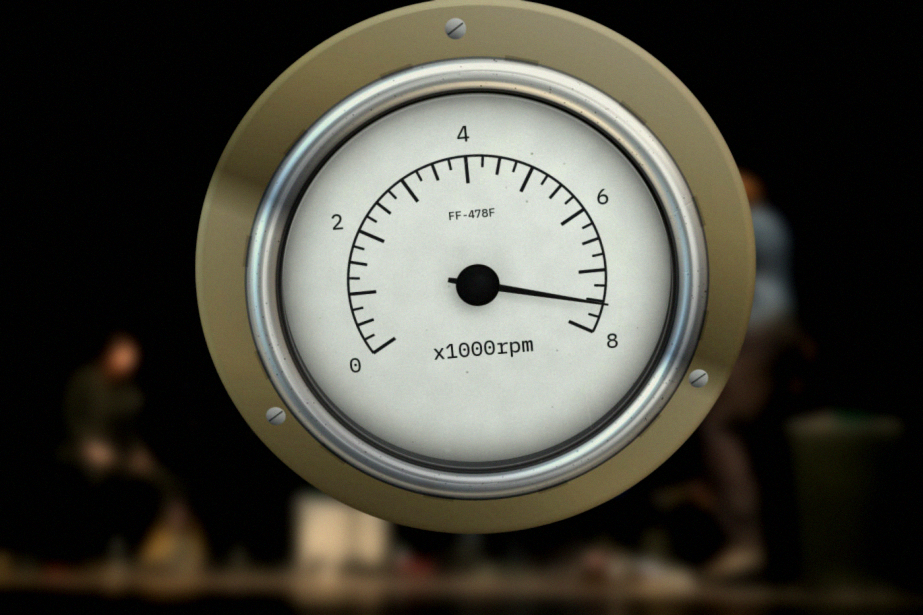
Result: **7500** rpm
